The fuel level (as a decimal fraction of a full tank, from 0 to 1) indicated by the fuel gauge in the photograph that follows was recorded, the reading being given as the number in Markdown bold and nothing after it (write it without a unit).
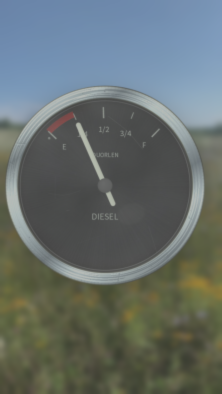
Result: **0.25**
